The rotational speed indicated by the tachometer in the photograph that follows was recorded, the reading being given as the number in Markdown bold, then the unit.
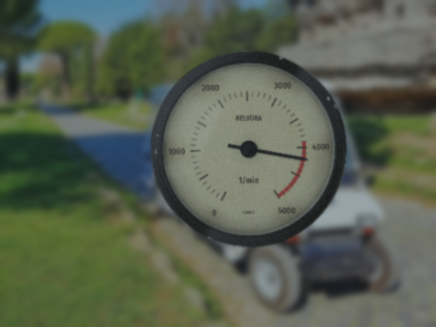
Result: **4200** rpm
